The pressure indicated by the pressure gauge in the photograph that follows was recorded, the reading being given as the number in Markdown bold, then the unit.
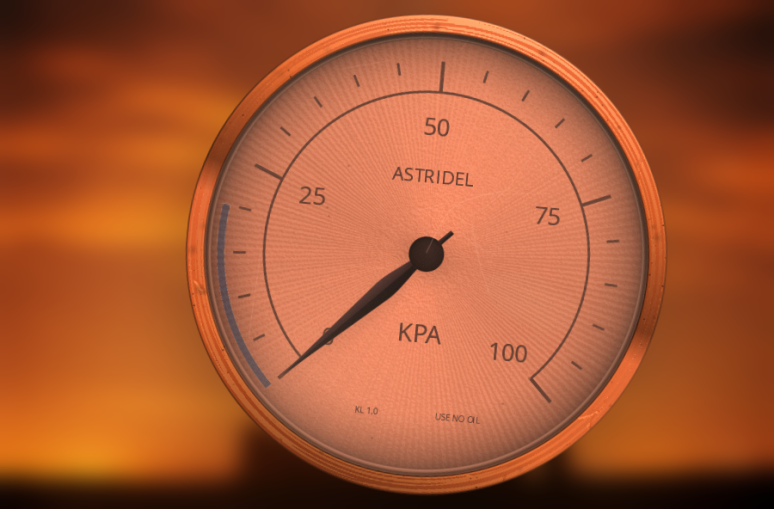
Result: **0** kPa
